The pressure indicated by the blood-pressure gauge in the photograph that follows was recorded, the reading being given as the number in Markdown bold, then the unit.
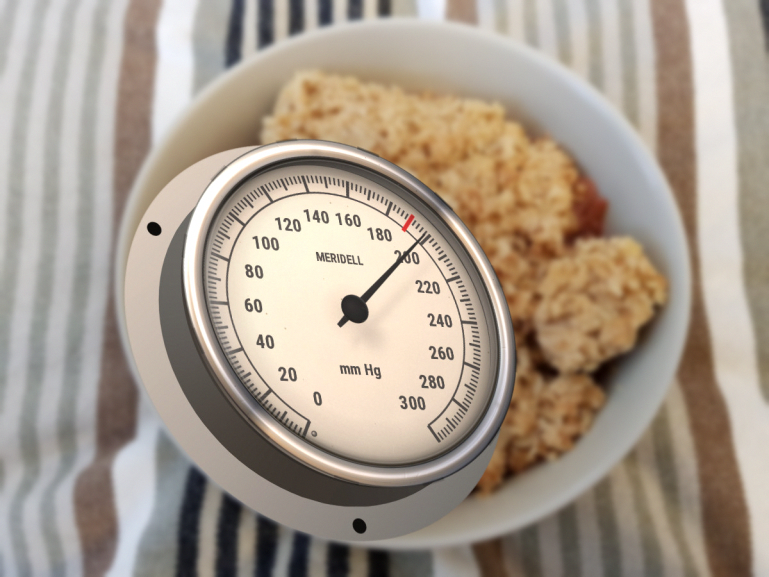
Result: **198** mmHg
